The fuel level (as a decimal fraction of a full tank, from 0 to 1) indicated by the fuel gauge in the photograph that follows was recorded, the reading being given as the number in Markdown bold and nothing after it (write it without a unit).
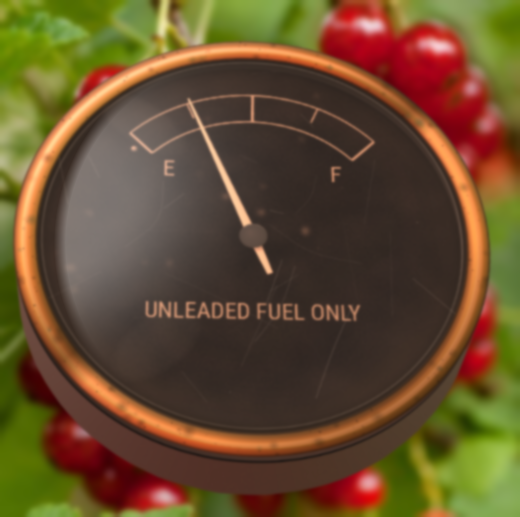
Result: **0.25**
